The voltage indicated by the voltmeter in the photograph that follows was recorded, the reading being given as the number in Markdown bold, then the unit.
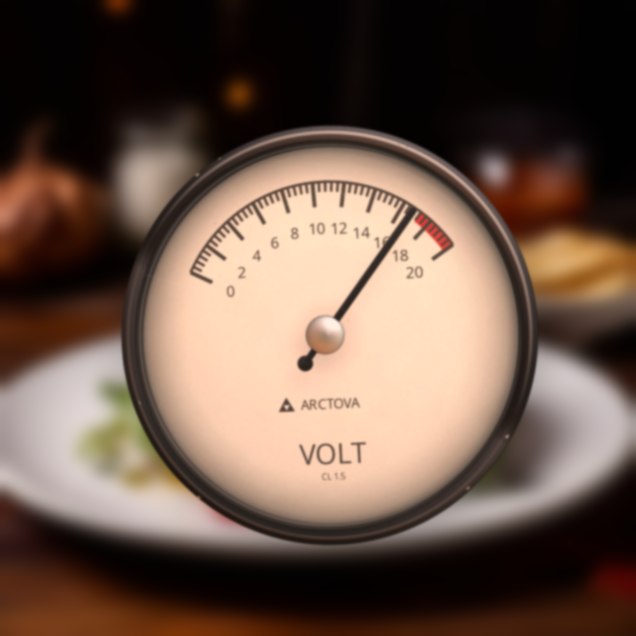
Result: **16.8** V
